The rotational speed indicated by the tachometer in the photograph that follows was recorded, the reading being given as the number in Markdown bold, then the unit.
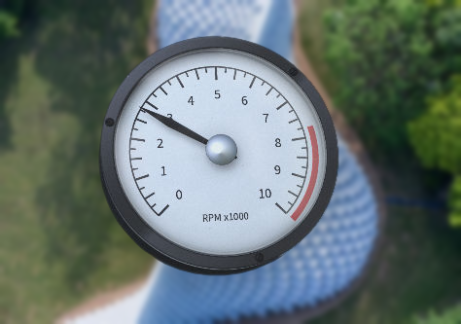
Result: **2750** rpm
